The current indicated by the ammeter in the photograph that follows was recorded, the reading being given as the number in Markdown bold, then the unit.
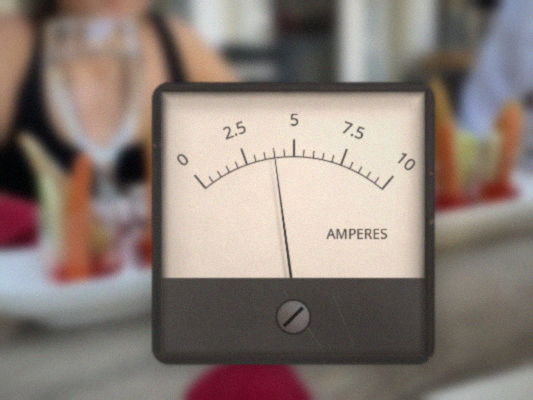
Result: **4** A
